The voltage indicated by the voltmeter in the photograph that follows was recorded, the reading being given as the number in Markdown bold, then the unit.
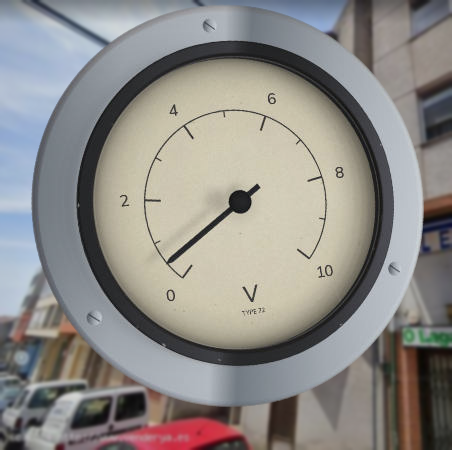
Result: **0.5** V
